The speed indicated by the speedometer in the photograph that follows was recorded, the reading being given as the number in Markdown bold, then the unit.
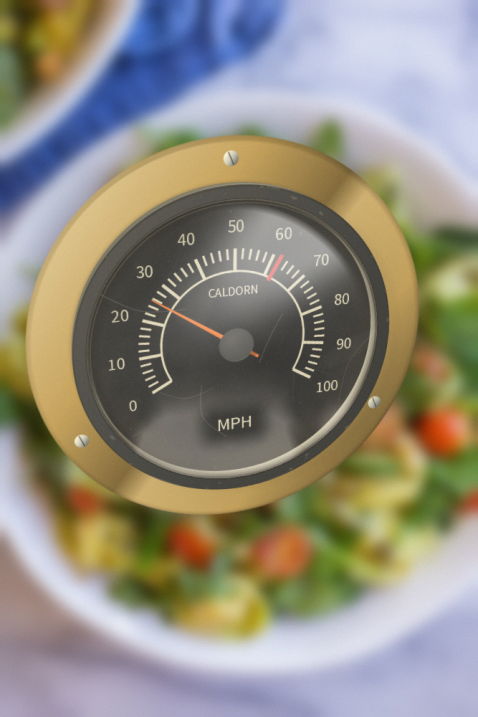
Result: **26** mph
